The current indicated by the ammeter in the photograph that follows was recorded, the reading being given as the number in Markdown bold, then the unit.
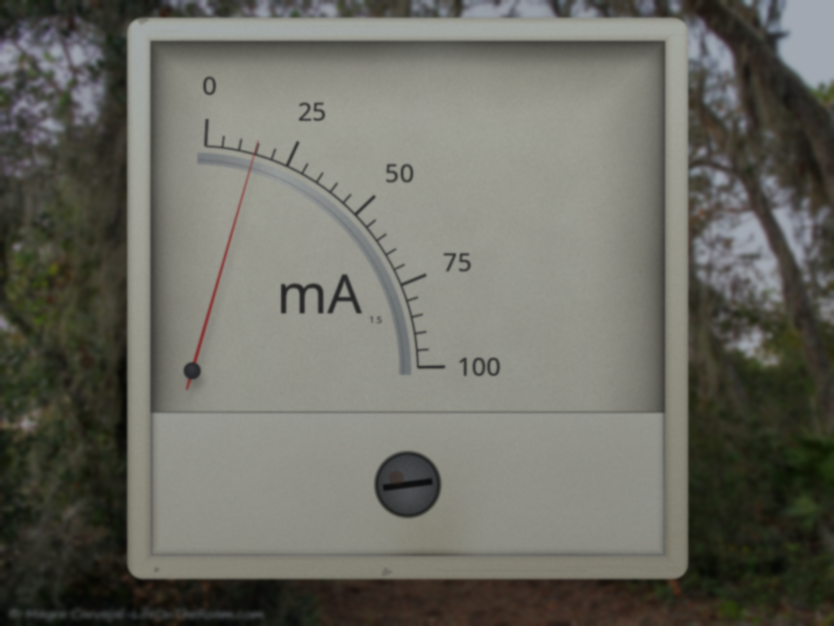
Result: **15** mA
